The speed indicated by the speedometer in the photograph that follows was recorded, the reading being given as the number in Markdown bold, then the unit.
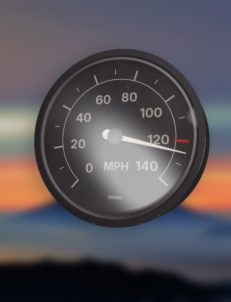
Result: **125** mph
